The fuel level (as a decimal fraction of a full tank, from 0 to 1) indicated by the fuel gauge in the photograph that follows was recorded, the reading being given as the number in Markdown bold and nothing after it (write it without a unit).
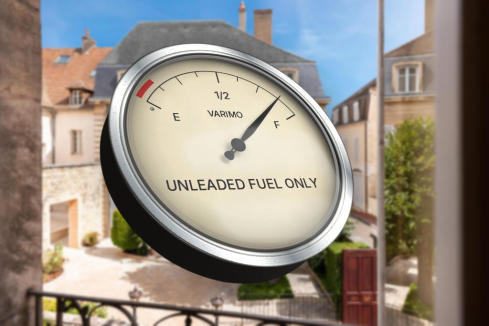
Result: **0.875**
